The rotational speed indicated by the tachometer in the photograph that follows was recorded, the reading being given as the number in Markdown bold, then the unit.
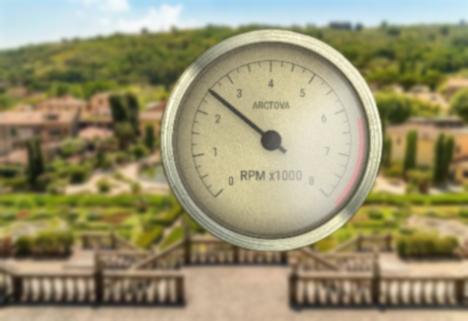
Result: **2500** rpm
